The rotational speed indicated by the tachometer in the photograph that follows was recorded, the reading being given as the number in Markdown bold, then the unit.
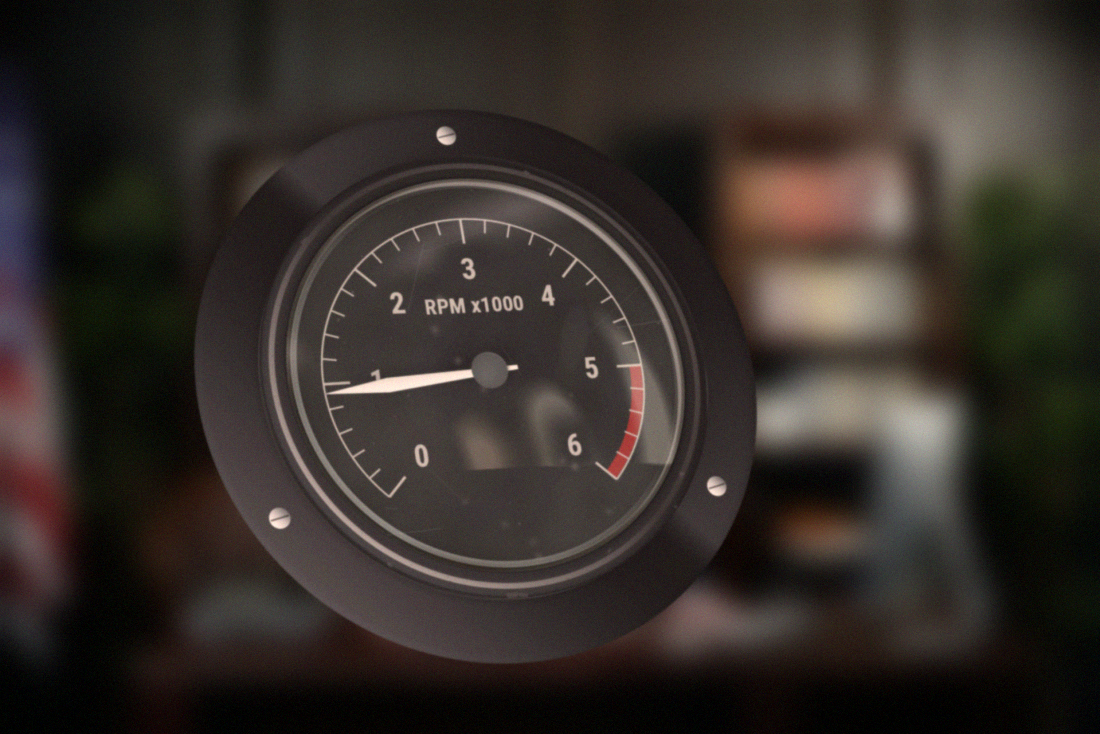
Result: **900** rpm
